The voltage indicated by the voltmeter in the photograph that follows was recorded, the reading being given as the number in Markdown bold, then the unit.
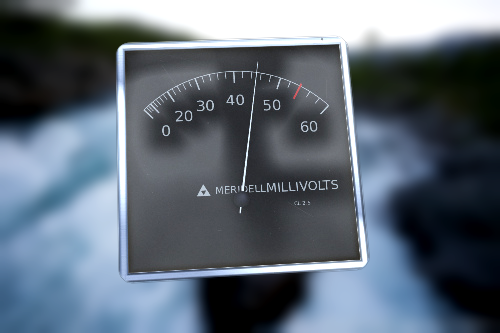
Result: **45** mV
